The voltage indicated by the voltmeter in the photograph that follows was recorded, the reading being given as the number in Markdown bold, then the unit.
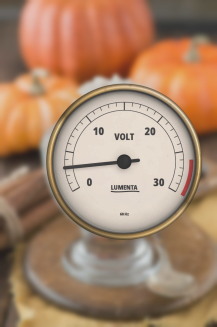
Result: **3** V
